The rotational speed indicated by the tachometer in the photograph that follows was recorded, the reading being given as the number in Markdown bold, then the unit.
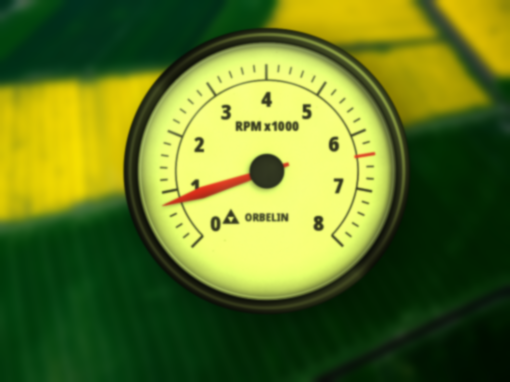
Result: **800** rpm
